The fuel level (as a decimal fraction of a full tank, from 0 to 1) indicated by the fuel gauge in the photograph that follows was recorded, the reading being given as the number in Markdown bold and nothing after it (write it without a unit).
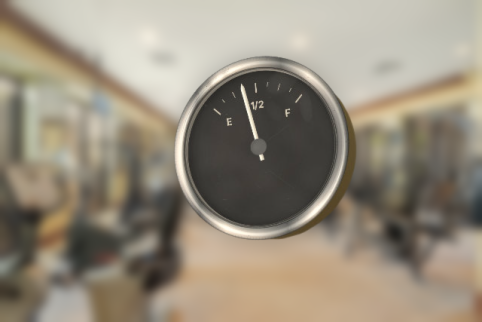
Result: **0.375**
